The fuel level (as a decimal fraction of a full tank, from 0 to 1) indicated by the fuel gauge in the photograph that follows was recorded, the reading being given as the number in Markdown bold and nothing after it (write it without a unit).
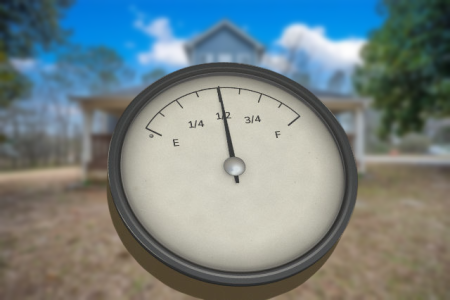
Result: **0.5**
